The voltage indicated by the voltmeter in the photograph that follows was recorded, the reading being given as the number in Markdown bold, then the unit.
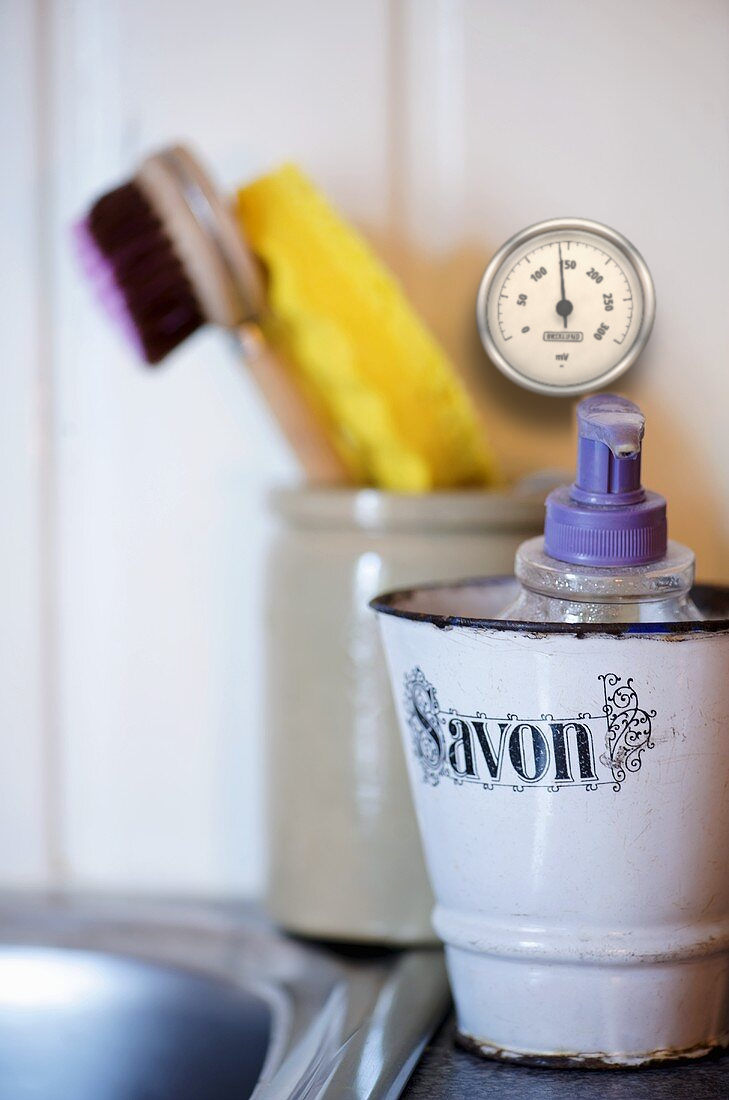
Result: **140** mV
